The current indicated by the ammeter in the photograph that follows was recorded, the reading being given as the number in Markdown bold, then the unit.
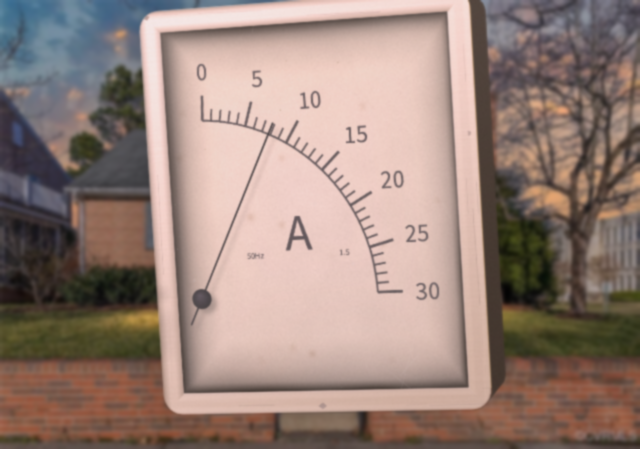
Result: **8** A
